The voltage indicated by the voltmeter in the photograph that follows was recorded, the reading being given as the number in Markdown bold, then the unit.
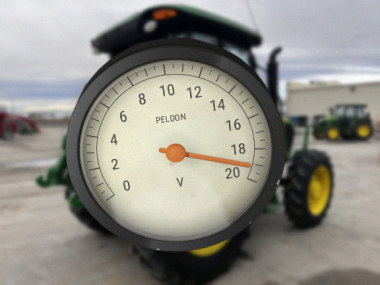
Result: **19** V
